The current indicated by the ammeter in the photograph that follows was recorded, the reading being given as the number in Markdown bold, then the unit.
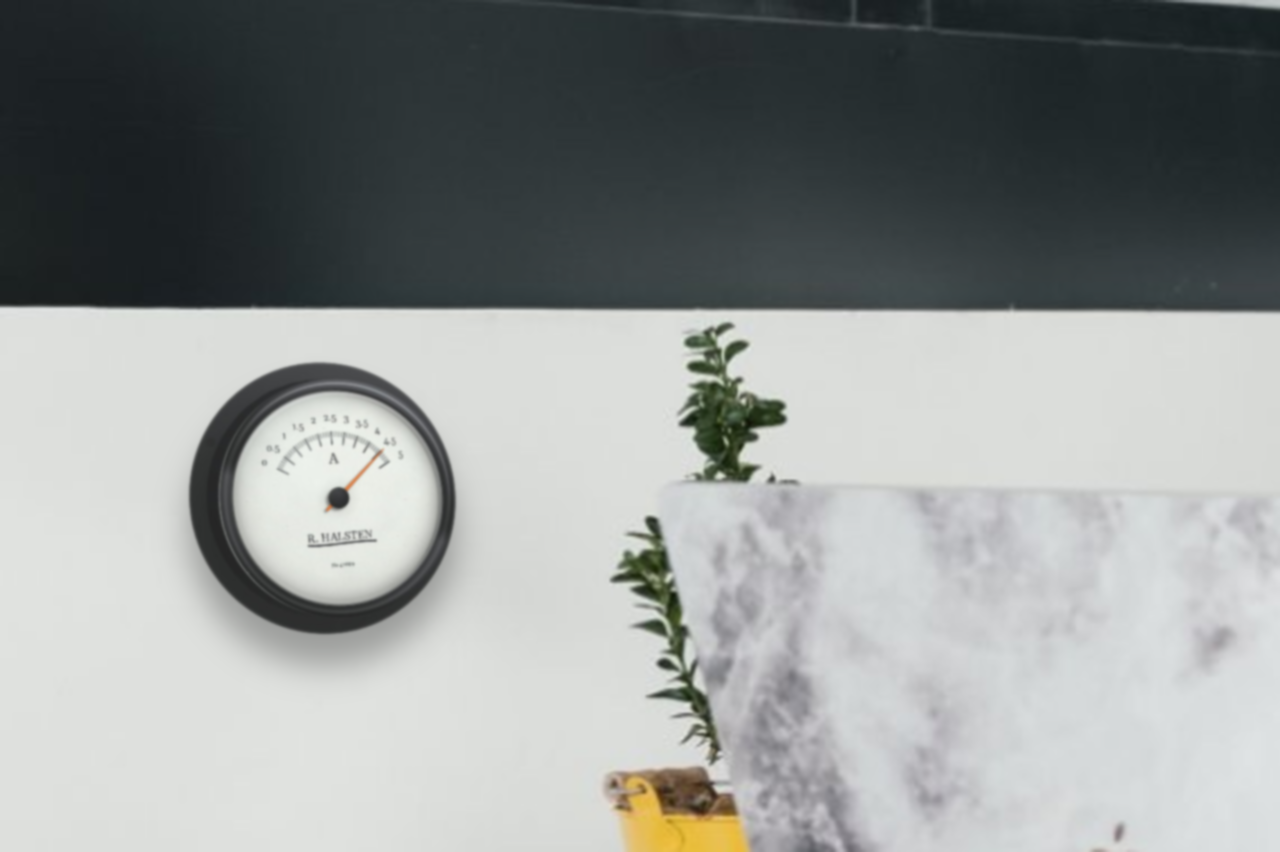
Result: **4.5** A
